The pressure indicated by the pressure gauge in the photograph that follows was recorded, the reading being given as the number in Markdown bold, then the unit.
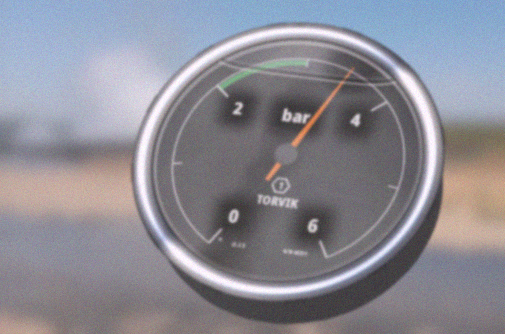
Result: **3.5** bar
